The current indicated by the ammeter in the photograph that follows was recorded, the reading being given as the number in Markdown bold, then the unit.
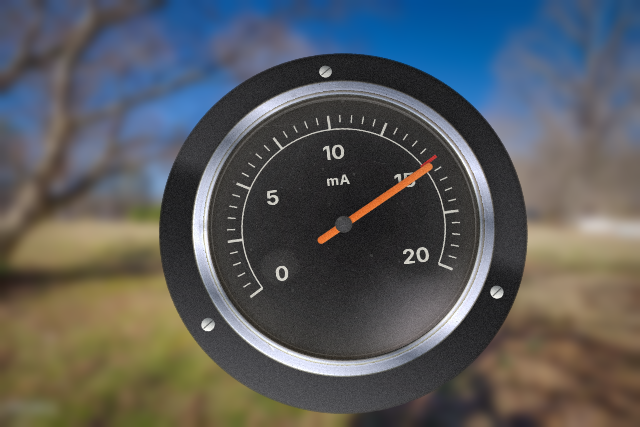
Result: **15.25** mA
